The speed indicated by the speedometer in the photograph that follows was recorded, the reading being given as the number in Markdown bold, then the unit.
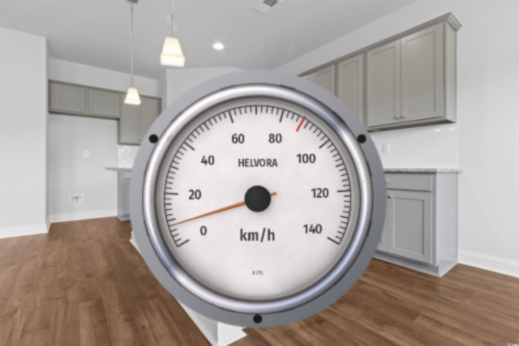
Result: **8** km/h
